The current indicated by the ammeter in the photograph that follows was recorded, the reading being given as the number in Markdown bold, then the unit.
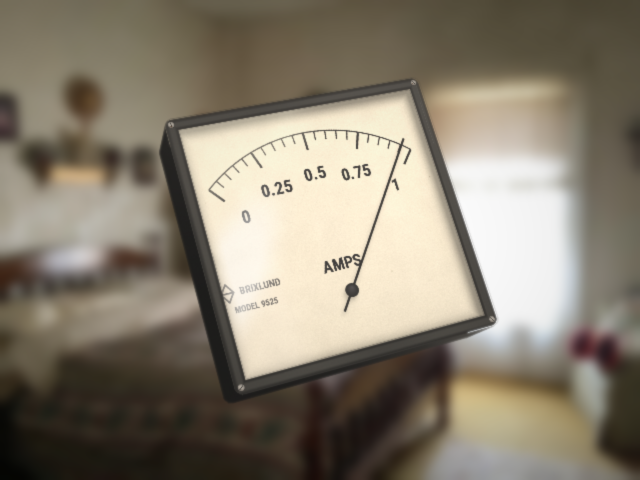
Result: **0.95** A
